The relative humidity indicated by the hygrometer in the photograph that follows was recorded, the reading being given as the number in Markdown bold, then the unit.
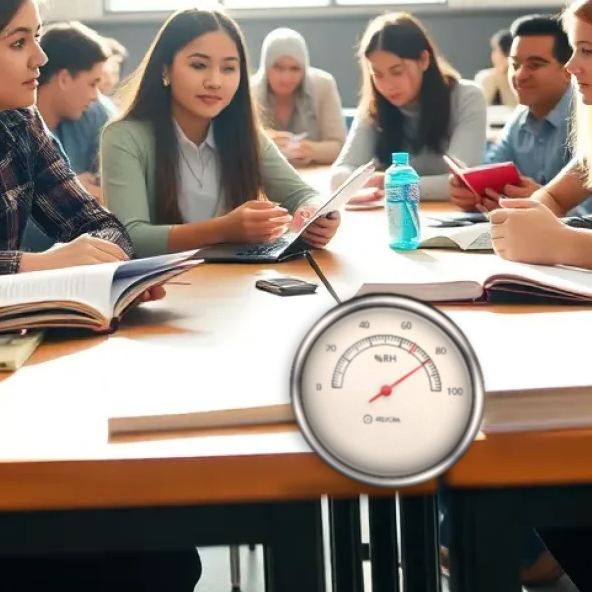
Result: **80** %
